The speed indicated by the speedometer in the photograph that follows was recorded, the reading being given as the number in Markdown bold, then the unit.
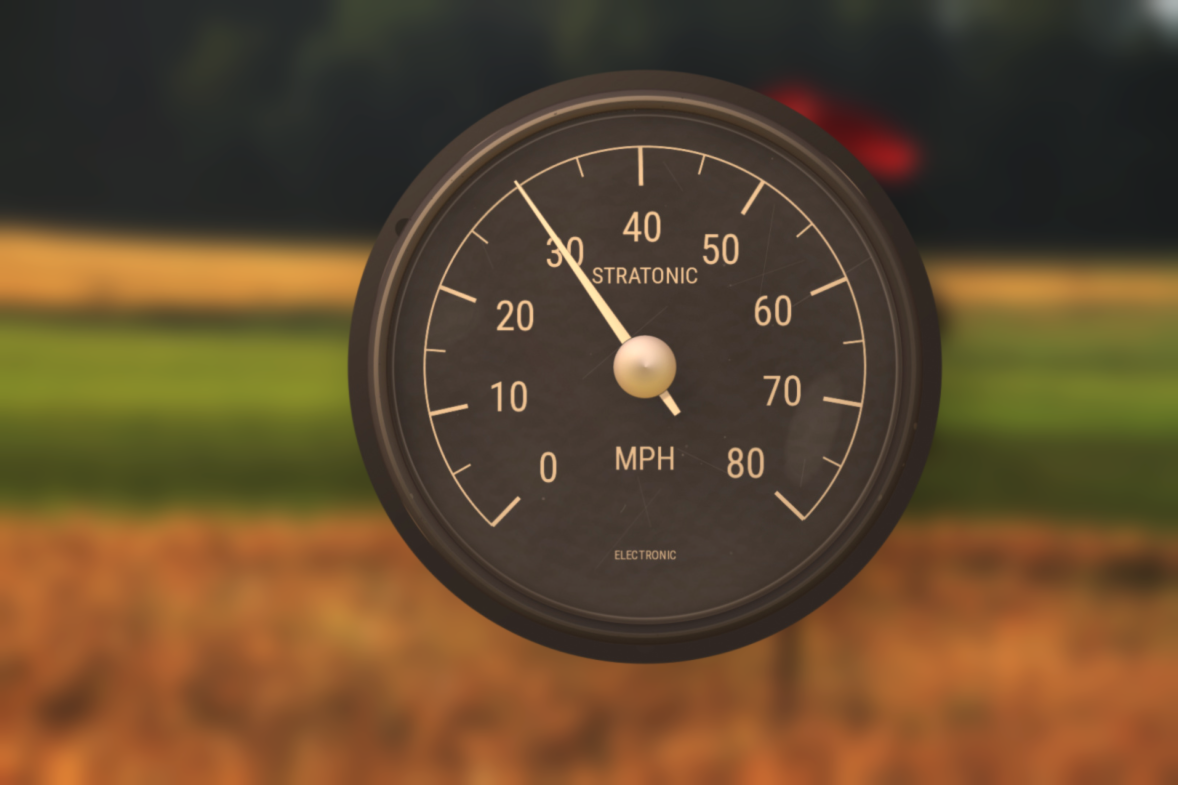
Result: **30** mph
